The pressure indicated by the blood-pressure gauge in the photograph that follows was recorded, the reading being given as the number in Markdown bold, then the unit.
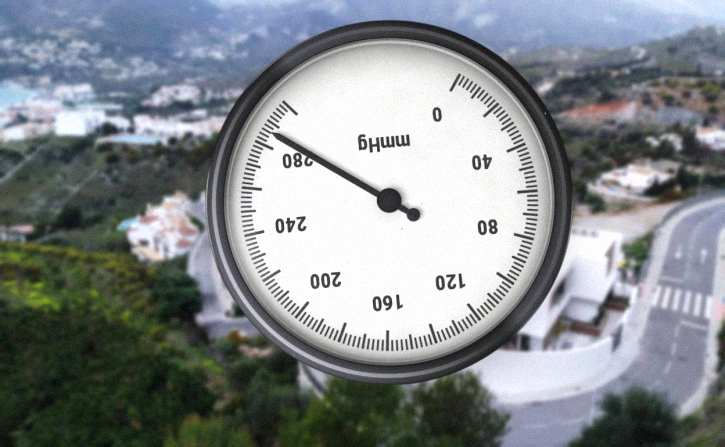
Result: **286** mmHg
